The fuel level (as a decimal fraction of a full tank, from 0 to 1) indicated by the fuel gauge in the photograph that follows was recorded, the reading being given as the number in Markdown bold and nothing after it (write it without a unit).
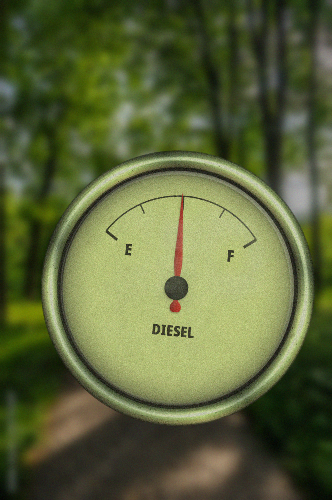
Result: **0.5**
